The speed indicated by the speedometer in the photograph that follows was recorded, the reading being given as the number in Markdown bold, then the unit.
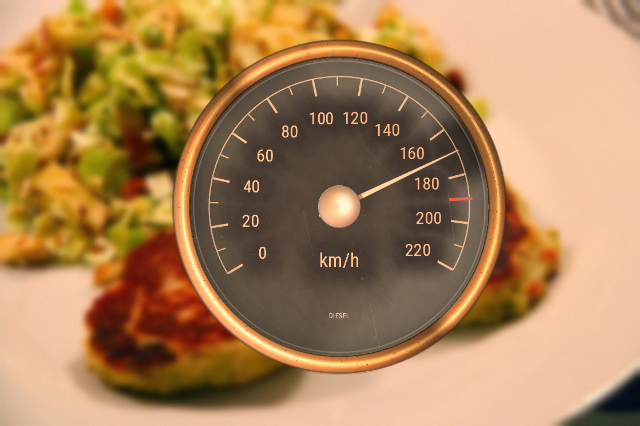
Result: **170** km/h
